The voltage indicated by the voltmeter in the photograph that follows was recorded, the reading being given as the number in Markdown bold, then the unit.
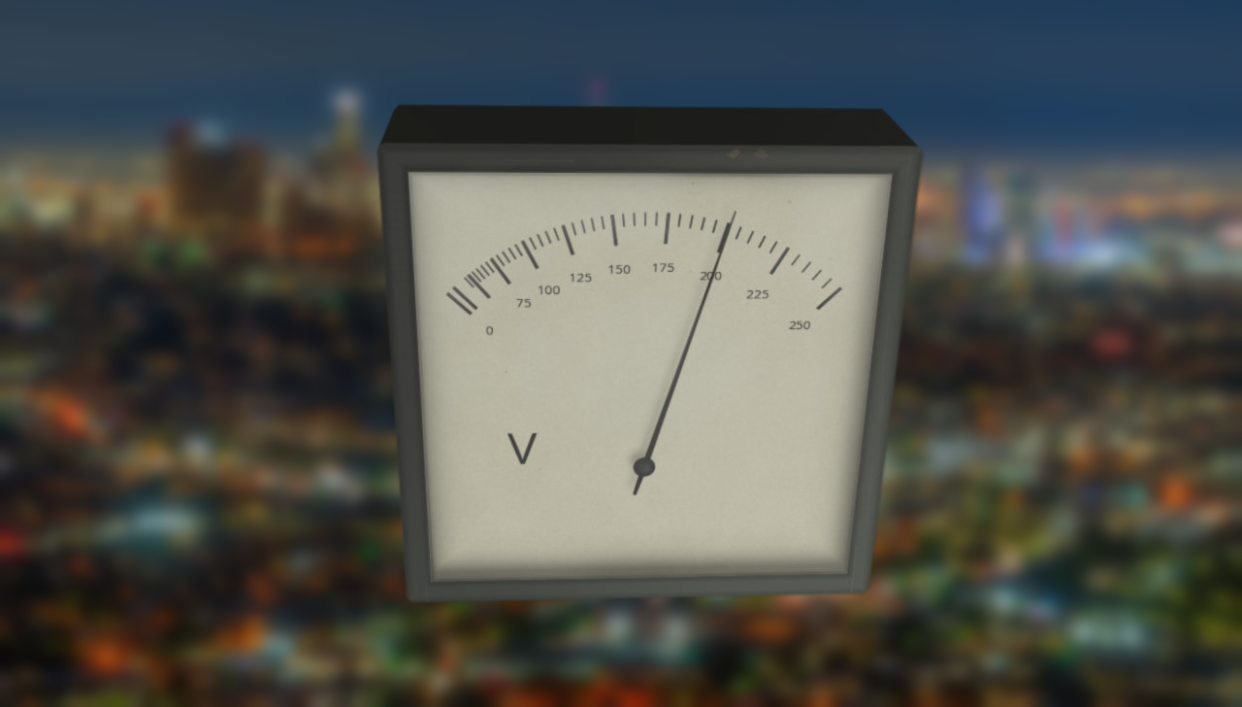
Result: **200** V
